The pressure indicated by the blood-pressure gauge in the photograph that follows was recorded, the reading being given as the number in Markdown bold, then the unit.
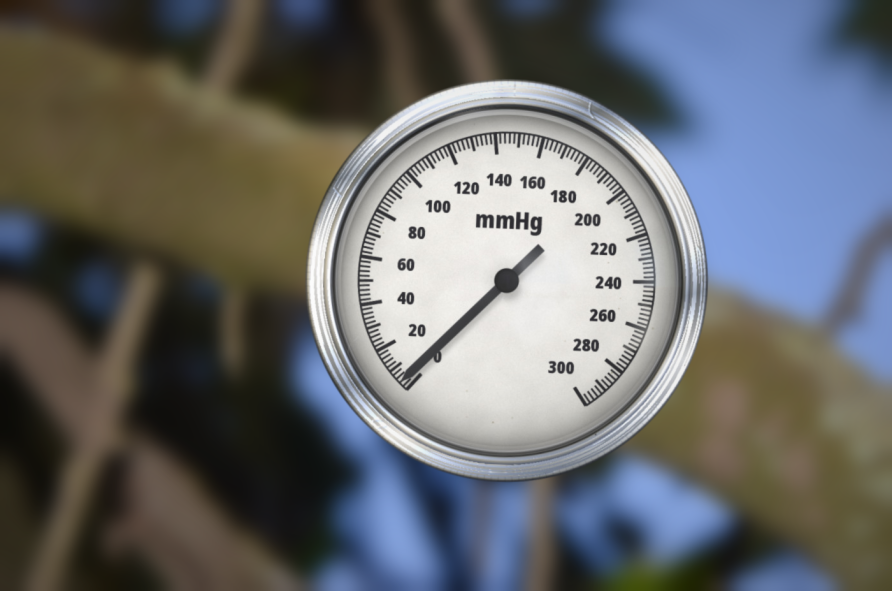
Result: **4** mmHg
